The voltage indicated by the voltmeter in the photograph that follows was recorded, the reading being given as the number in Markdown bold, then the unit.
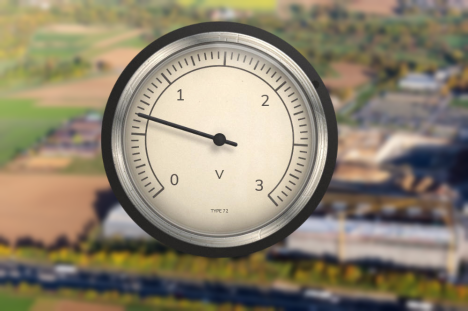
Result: **0.65** V
